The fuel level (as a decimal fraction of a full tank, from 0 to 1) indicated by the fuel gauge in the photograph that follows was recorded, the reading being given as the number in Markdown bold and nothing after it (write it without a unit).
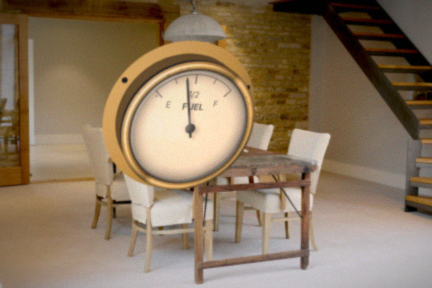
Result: **0.375**
